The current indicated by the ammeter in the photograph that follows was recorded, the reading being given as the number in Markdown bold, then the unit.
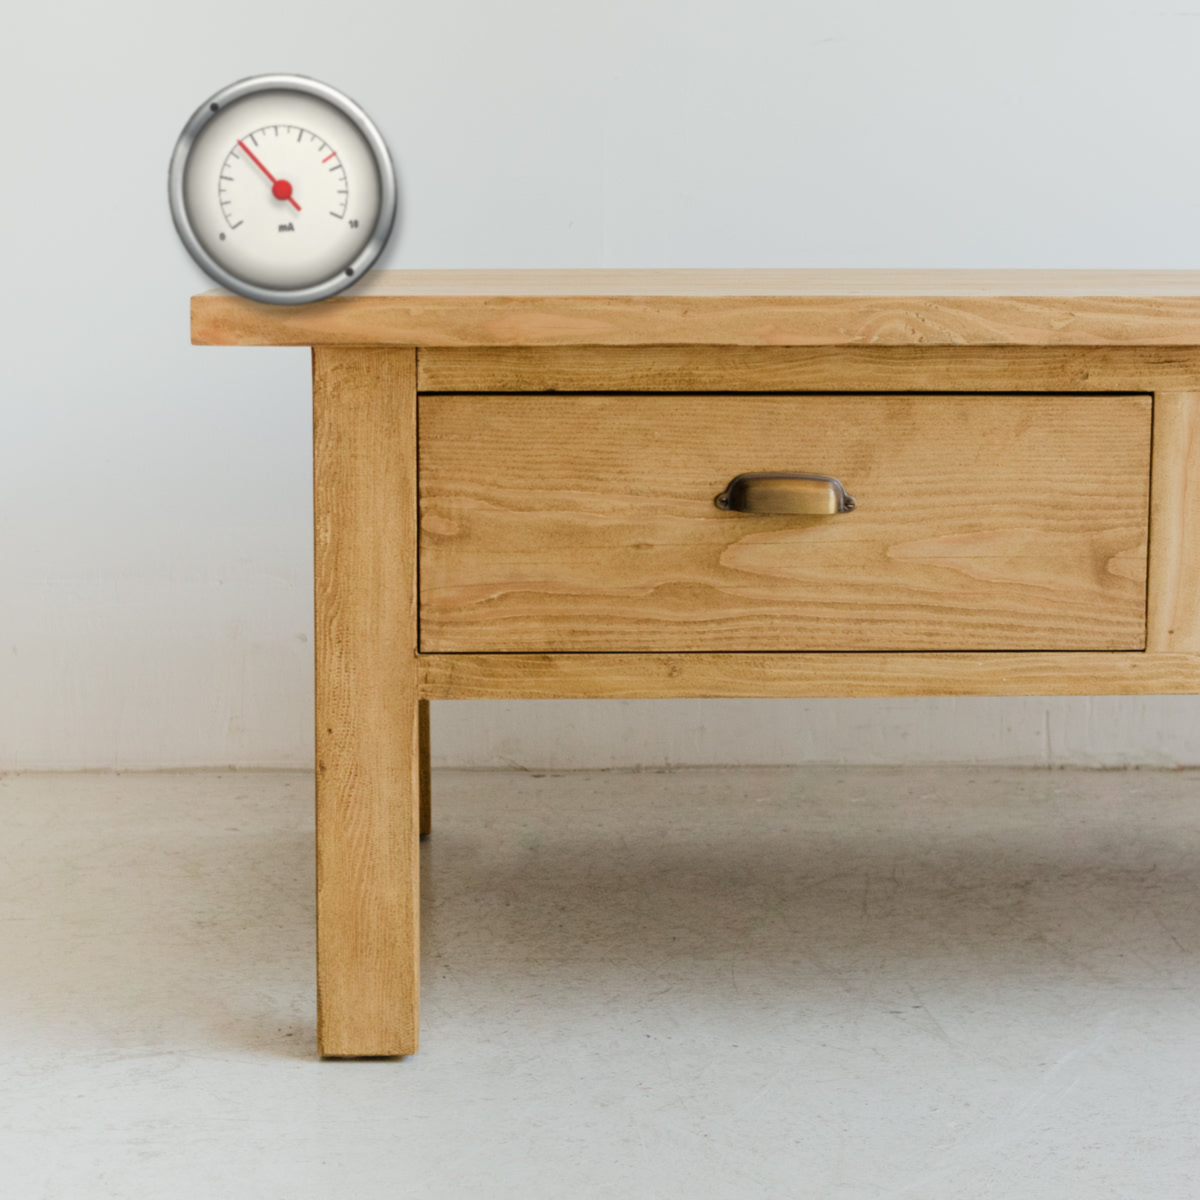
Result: **3.5** mA
